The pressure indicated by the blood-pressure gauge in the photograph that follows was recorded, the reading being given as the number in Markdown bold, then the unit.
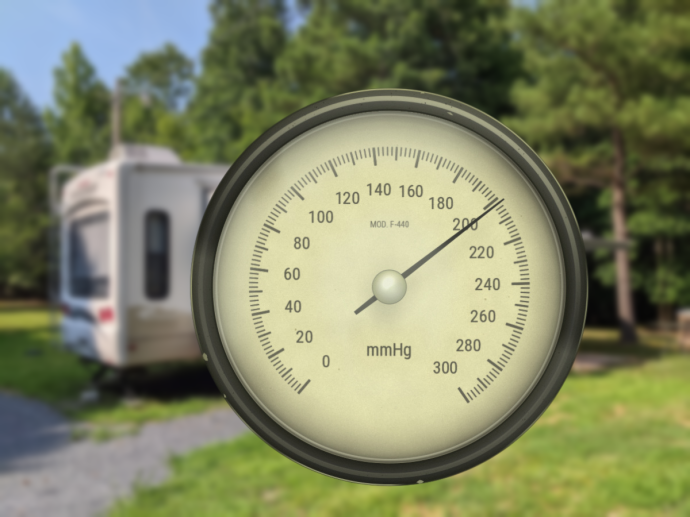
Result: **202** mmHg
